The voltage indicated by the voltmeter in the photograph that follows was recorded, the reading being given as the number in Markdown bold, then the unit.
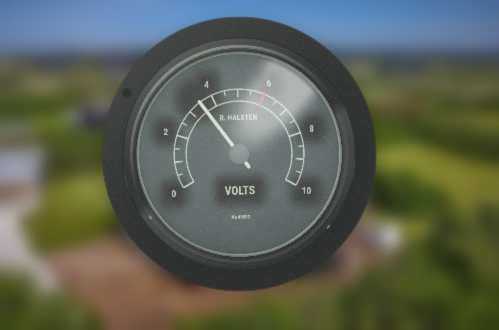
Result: **3.5** V
